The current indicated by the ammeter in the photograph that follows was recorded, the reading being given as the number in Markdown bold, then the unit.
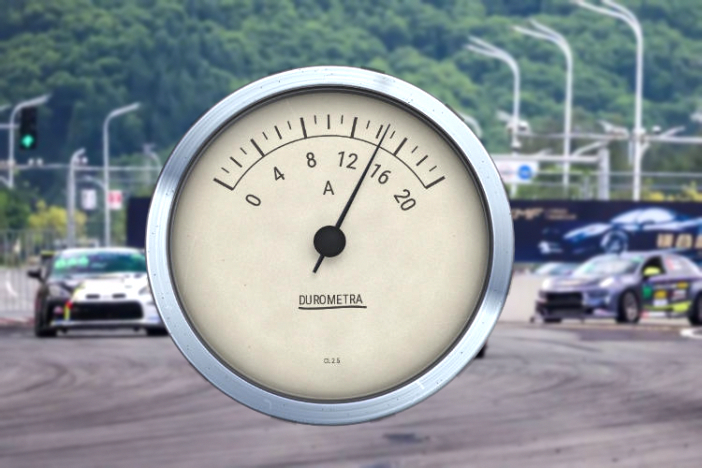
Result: **14.5** A
